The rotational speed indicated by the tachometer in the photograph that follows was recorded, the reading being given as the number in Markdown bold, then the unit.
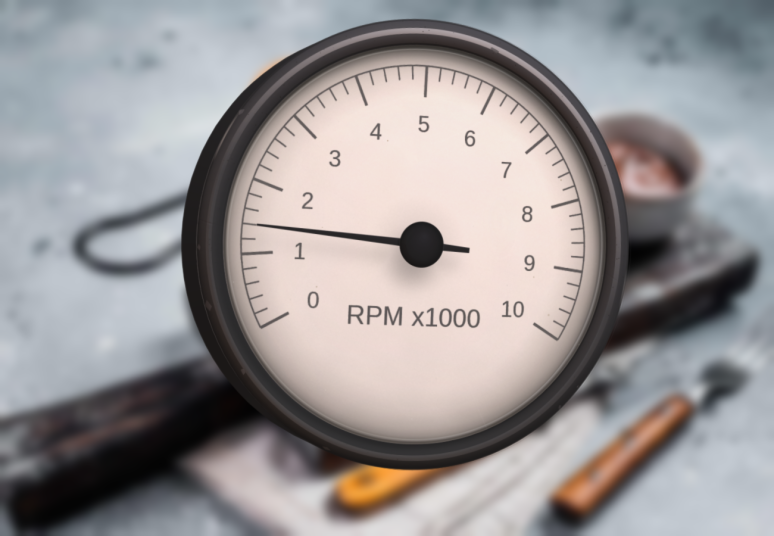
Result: **1400** rpm
